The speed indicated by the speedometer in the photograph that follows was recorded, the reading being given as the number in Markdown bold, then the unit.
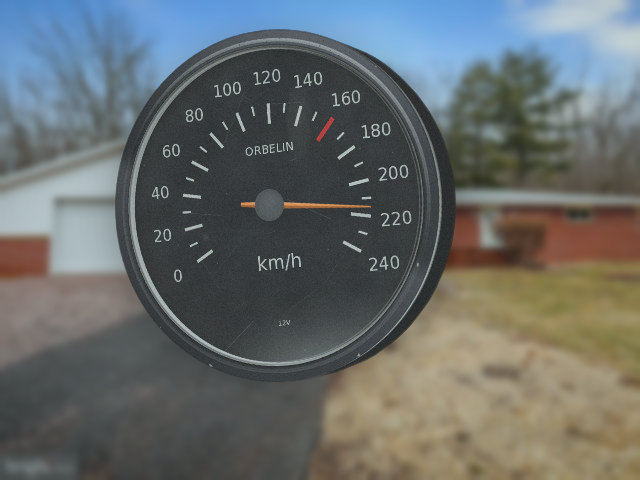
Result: **215** km/h
